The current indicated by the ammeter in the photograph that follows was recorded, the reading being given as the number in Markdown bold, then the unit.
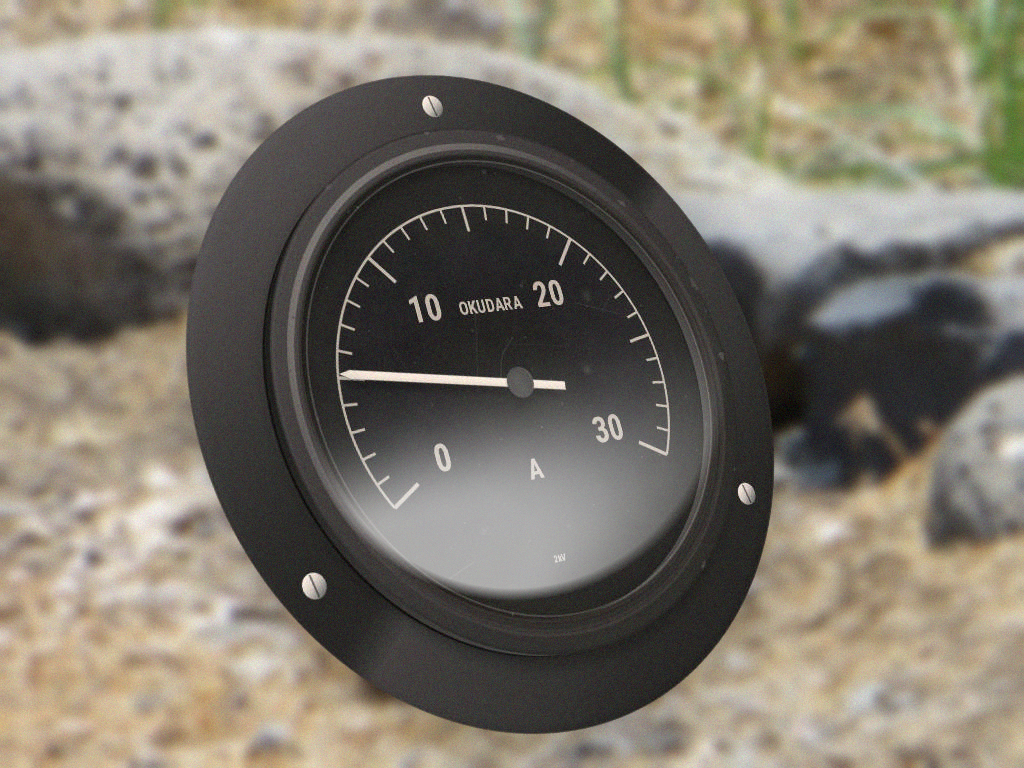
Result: **5** A
